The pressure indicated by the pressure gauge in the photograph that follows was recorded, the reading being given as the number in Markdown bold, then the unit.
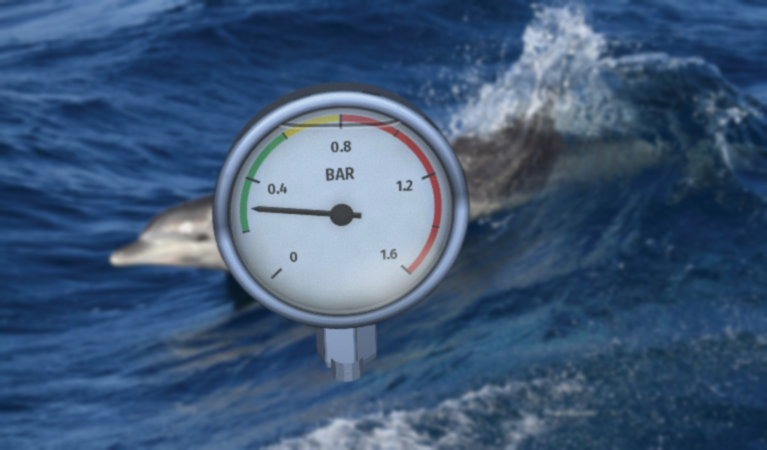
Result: **0.3** bar
